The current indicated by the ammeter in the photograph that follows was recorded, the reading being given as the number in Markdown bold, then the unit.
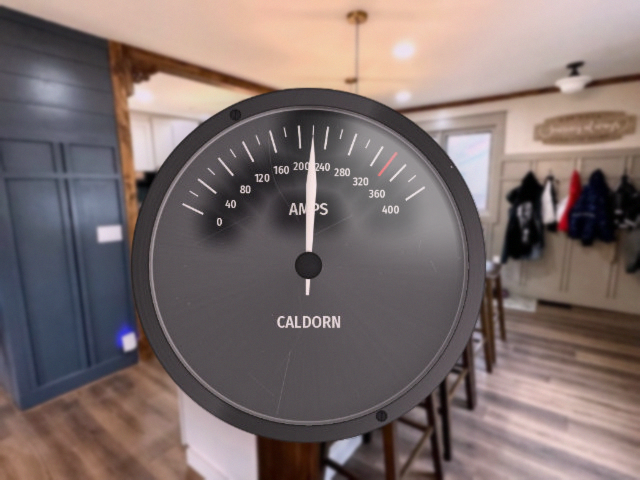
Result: **220** A
